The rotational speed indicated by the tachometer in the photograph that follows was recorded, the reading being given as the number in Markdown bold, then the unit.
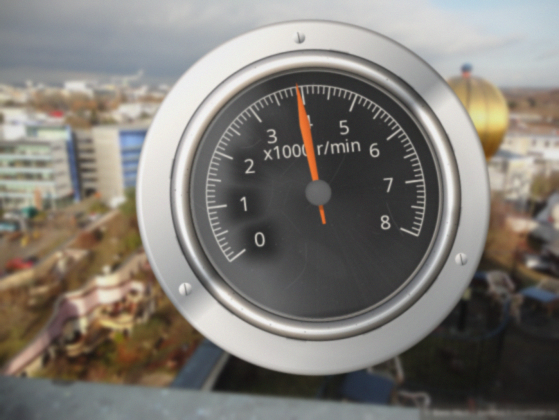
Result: **3900** rpm
